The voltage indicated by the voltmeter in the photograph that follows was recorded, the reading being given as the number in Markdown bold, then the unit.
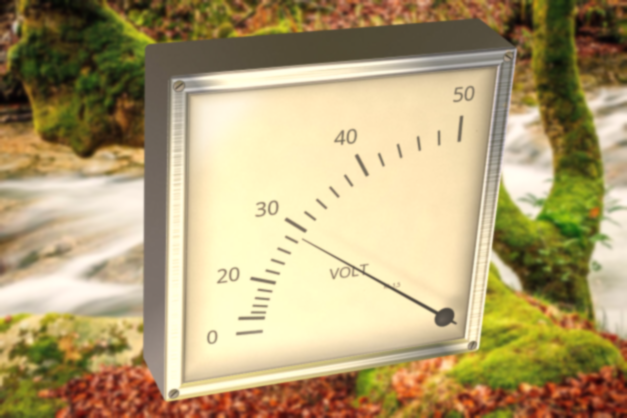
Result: **29** V
